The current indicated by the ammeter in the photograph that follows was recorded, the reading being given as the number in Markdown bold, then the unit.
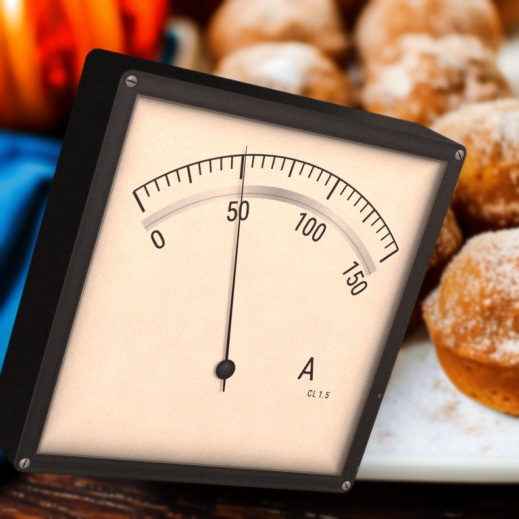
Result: **50** A
